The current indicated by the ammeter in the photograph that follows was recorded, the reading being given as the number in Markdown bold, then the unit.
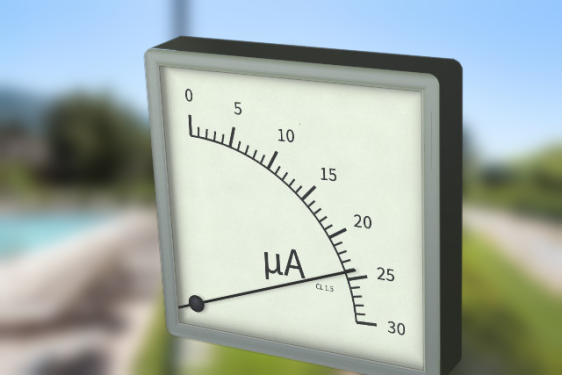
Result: **24** µA
